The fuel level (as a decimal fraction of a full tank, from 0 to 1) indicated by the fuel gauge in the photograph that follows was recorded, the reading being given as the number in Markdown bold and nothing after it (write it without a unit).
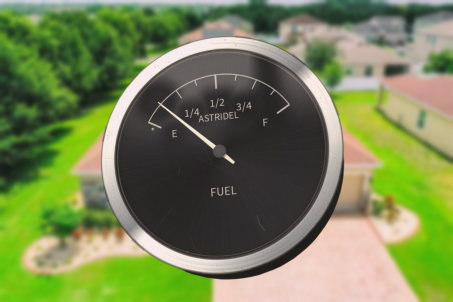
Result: **0.125**
